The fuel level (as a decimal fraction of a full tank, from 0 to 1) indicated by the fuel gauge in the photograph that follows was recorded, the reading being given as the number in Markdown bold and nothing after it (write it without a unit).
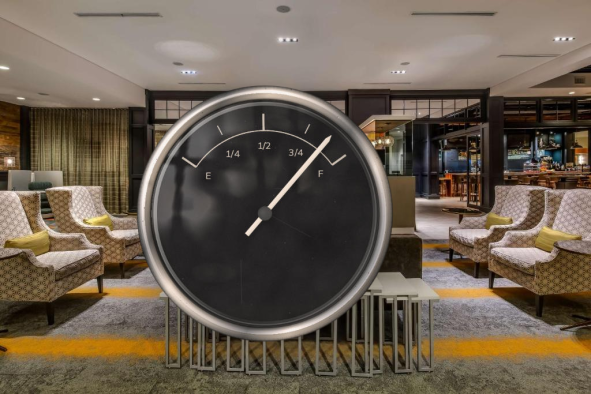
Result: **0.875**
